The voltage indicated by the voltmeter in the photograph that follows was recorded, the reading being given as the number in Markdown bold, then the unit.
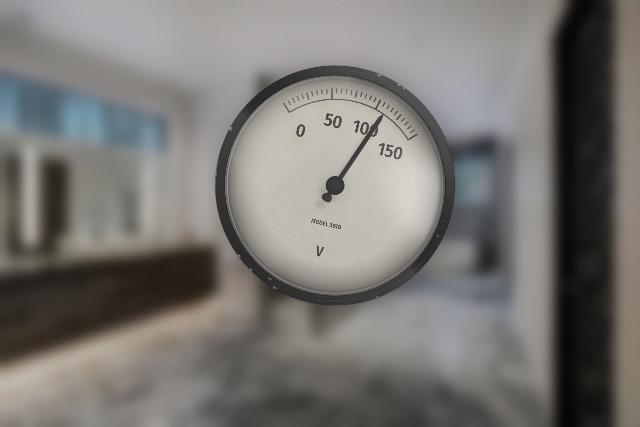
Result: **110** V
